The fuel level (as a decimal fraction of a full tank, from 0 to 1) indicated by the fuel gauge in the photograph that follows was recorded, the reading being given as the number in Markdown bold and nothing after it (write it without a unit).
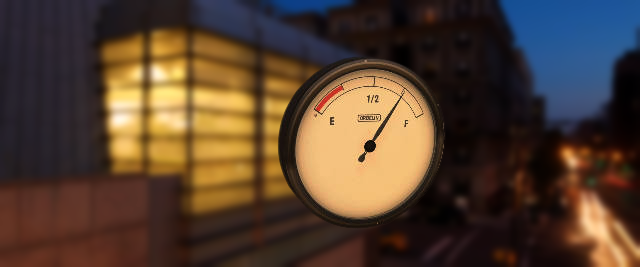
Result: **0.75**
